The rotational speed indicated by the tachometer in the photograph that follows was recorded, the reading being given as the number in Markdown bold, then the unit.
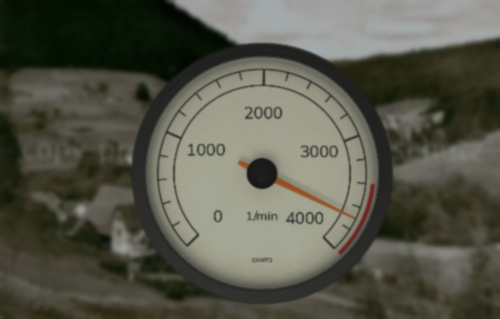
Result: **3700** rpm
